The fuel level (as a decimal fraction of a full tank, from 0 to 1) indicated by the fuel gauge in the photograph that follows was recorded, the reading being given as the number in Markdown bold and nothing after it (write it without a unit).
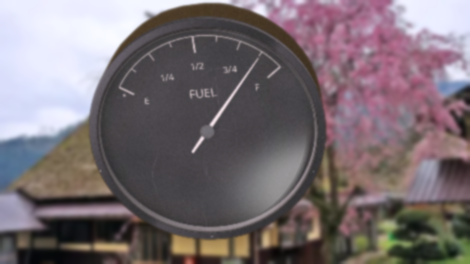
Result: **0.875**
